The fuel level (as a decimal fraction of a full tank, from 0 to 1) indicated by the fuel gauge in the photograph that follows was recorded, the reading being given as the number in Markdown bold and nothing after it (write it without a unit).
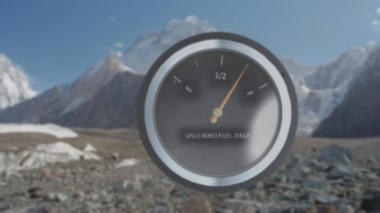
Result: **0.75**
